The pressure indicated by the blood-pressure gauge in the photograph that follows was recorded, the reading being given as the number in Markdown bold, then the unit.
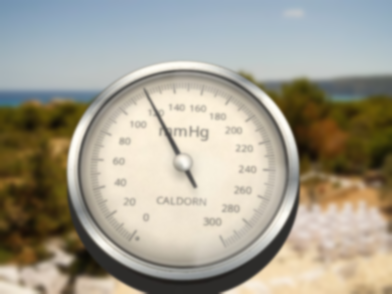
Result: **120** mmHg
